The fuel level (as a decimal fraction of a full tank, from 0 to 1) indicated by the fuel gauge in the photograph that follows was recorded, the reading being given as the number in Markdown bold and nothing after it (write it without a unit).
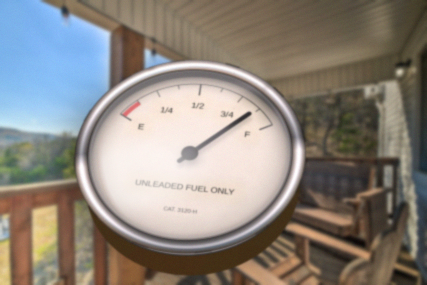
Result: **0.875**
